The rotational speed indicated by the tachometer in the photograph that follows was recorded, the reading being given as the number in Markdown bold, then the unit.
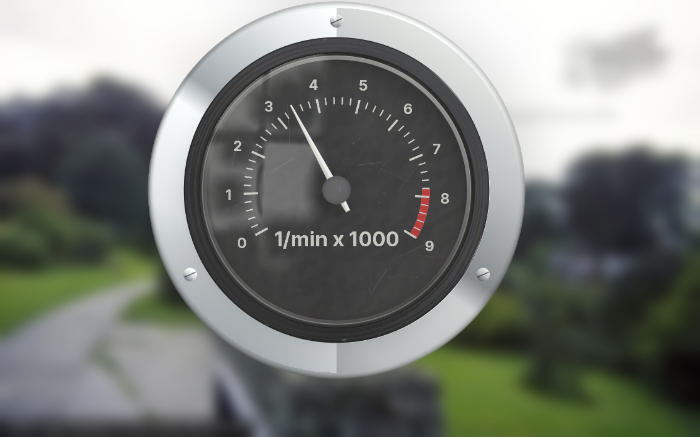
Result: **3400** rpm
